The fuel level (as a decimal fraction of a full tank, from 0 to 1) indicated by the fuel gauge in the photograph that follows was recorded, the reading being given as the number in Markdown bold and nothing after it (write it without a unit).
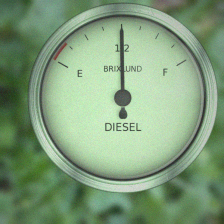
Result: **0.5**
